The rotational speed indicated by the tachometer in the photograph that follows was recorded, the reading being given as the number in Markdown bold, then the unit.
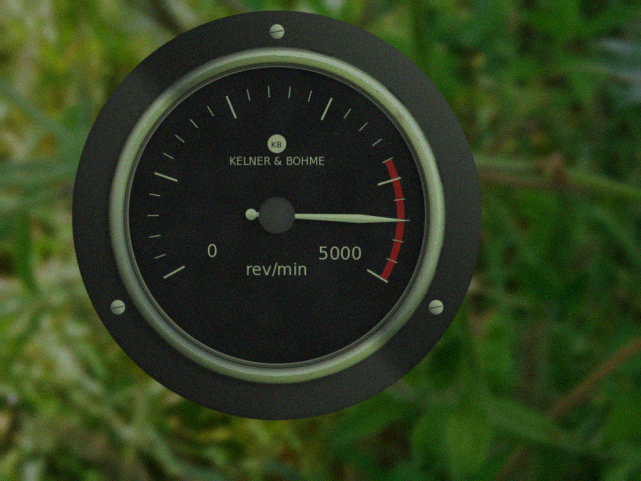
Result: **4400** rpm
